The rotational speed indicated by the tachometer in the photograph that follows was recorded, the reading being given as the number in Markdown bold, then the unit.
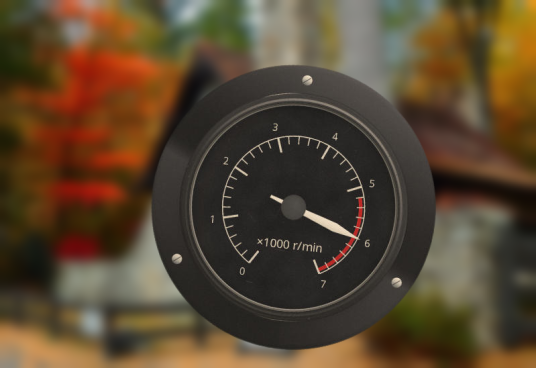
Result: **6000** rpm
